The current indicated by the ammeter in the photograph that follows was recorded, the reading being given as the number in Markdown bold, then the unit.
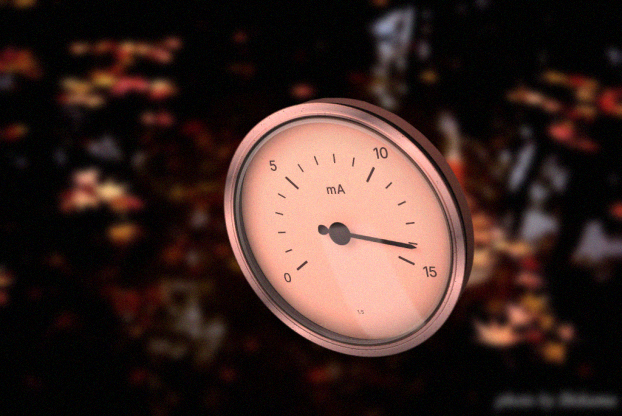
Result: **14** mA
